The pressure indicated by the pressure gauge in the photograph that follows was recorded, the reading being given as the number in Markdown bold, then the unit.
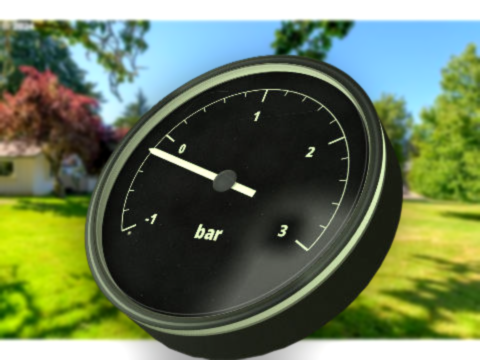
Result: **-0.2** bar
